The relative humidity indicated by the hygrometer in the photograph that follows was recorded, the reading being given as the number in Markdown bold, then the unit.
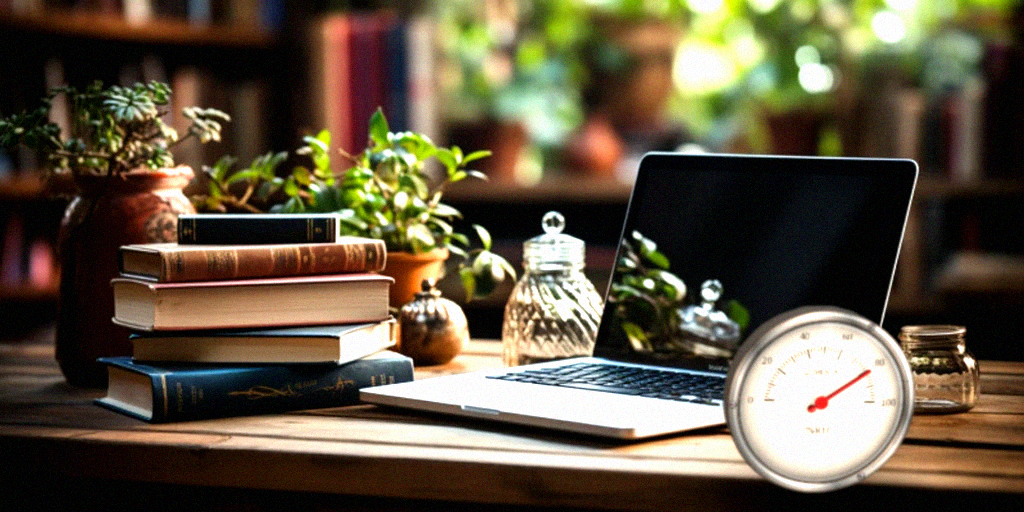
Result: **80** %
